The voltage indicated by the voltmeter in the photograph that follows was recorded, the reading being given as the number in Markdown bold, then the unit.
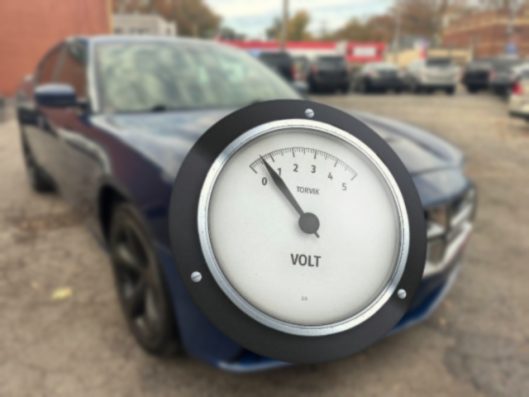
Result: **0.5** V
